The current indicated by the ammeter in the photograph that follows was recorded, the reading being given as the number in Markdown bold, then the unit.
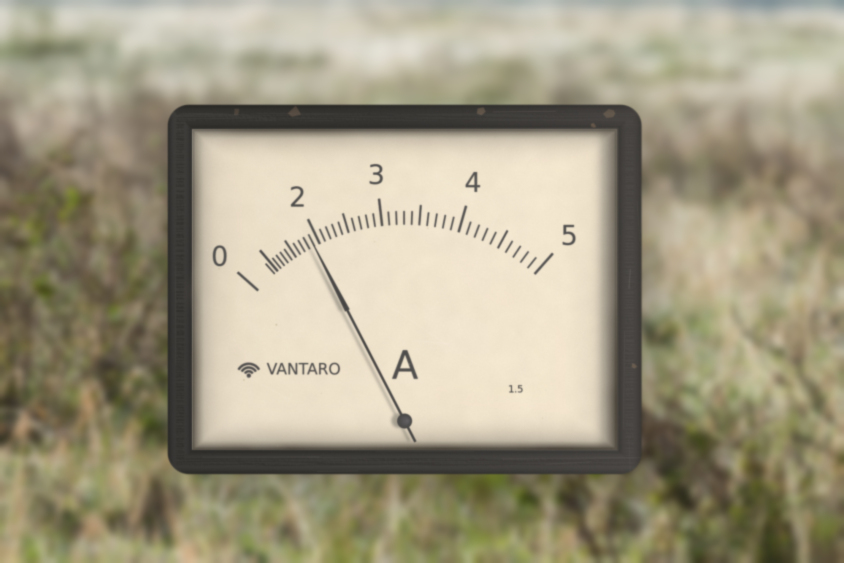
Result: **1.9** A
